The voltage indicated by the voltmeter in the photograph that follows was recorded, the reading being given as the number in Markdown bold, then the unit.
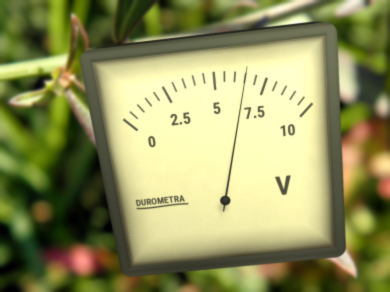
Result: **6.5** V
